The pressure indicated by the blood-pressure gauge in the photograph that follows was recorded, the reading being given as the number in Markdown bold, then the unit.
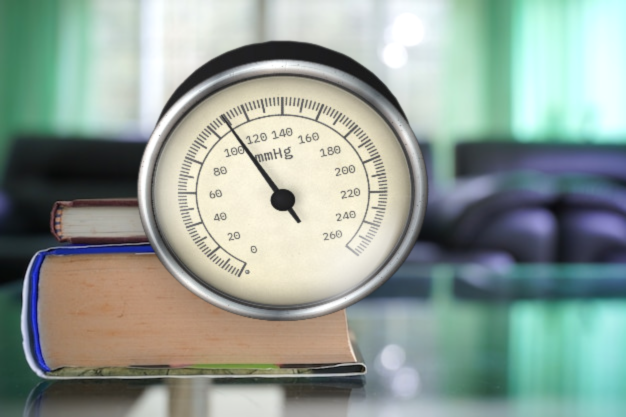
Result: **110** mmHg
